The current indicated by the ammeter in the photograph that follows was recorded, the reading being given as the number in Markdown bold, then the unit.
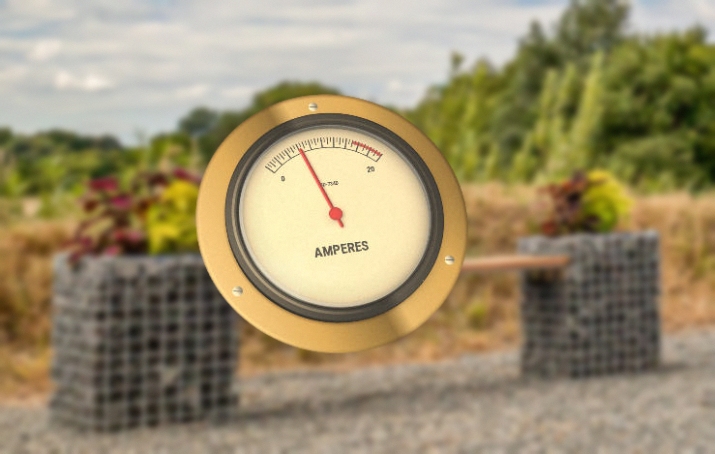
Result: **6** A
